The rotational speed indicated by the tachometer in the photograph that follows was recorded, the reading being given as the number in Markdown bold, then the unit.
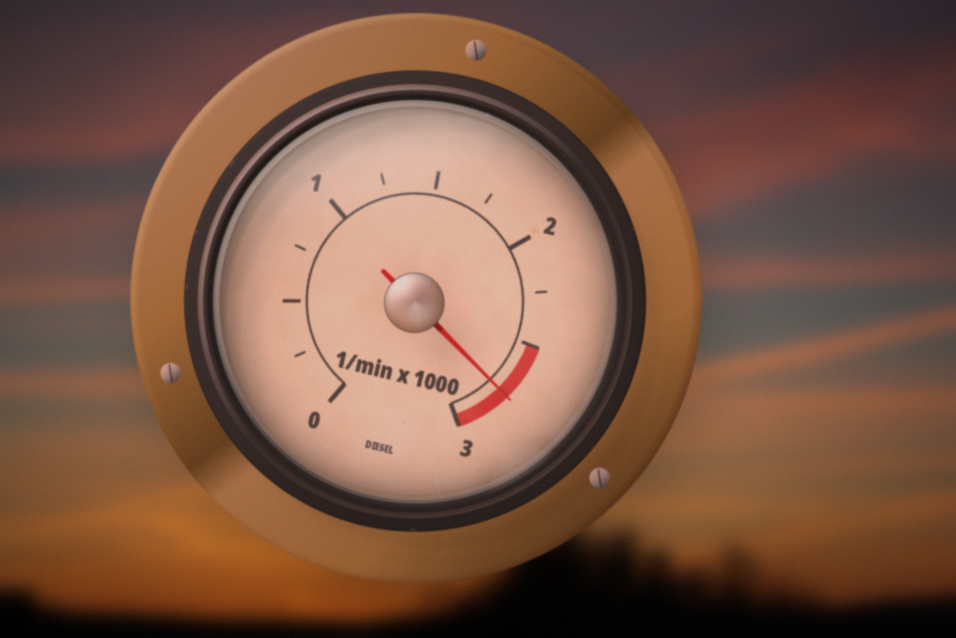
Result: **2750** rpm
